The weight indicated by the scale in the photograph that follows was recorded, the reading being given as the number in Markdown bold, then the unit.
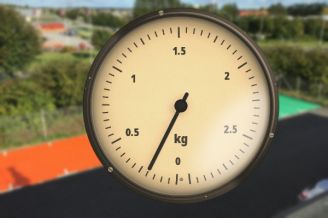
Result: **0.2** kg
